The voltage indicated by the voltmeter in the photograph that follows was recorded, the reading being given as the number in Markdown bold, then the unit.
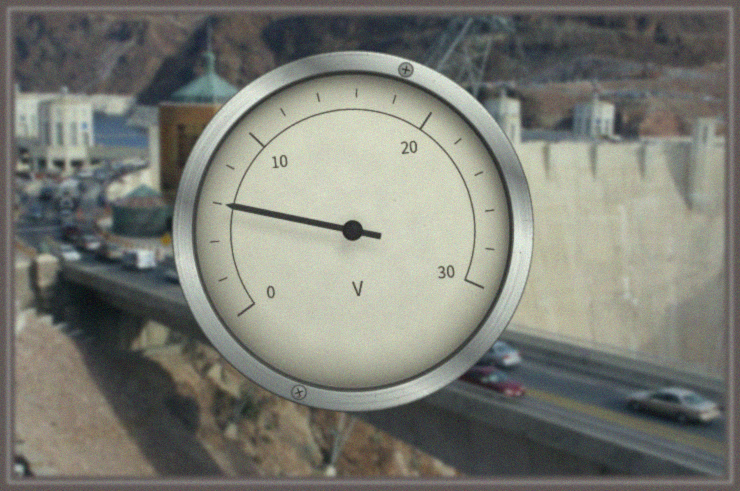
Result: **6** V
